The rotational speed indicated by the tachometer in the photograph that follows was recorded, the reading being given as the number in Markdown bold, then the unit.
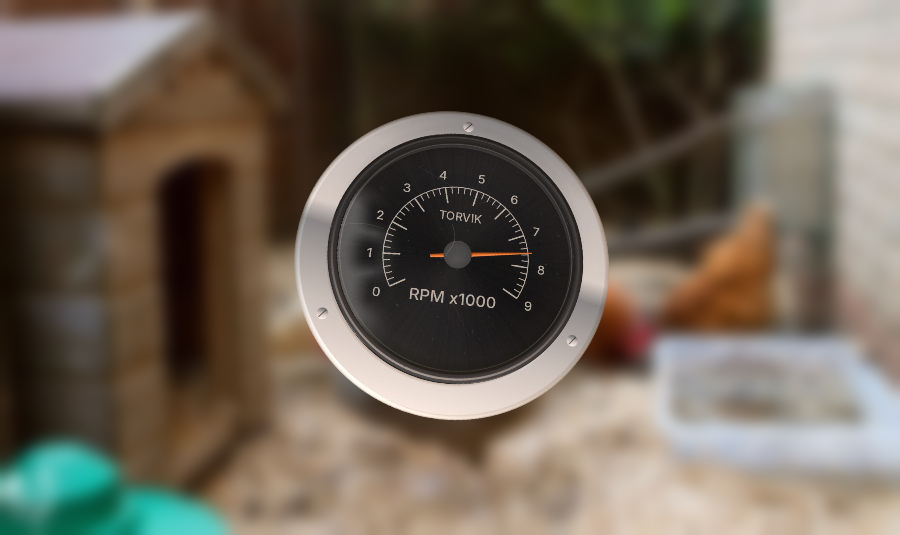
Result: **7600** rpm
